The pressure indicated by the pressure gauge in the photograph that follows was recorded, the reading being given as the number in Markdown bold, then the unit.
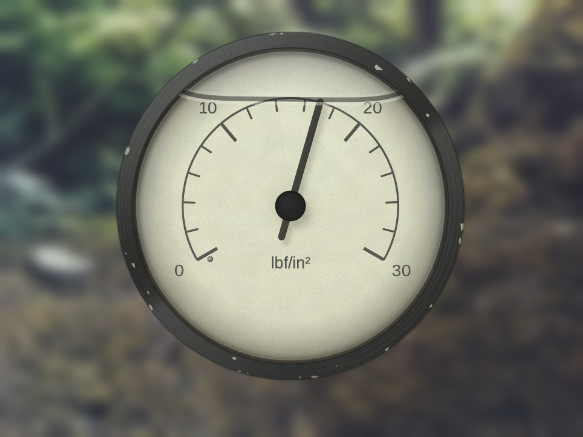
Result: **17** psi
